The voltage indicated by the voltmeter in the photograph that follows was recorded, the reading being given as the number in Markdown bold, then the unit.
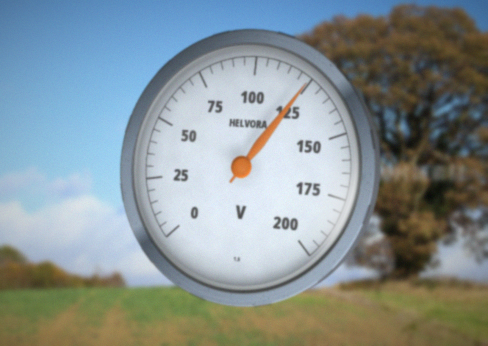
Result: **125** V
